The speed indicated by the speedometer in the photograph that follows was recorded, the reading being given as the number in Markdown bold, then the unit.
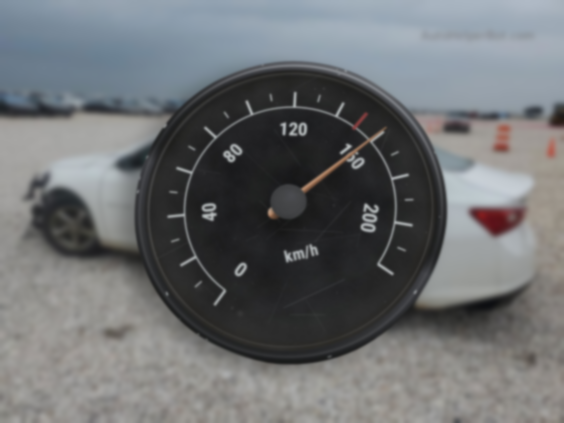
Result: **160** km/h
